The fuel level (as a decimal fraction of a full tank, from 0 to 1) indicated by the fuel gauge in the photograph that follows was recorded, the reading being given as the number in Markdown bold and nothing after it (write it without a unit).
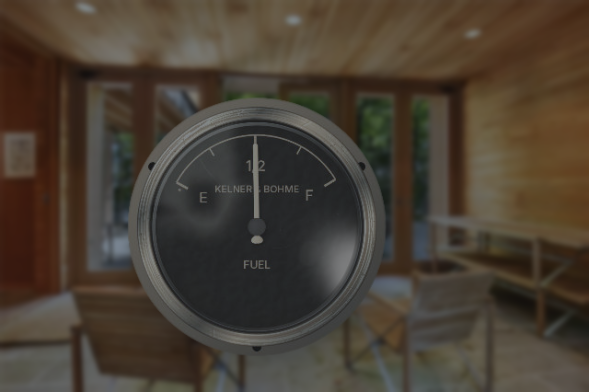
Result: **0.5**
